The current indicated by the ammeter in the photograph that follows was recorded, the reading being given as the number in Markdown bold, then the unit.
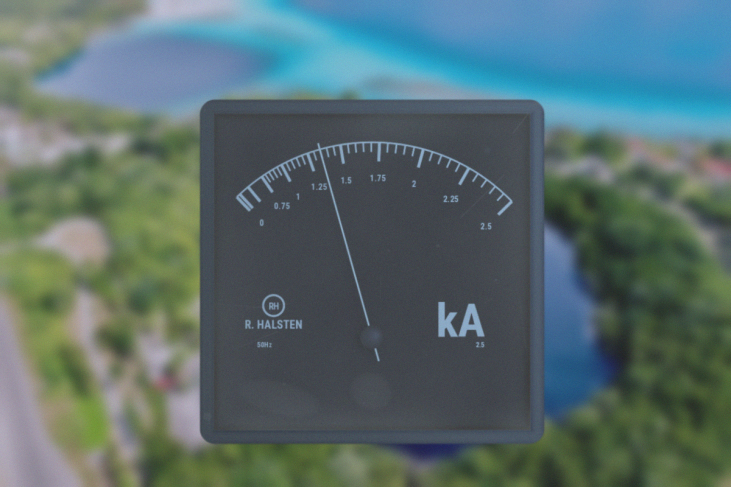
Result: **1.35** kA
